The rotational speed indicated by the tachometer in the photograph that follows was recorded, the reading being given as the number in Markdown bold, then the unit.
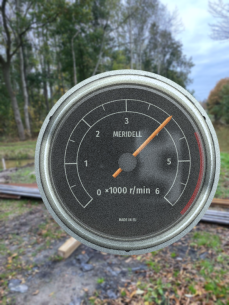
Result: **4000** rpm
